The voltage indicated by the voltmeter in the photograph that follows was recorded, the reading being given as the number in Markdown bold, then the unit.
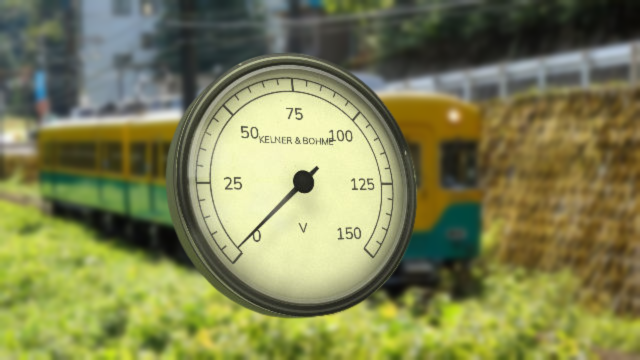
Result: **2.5** V
